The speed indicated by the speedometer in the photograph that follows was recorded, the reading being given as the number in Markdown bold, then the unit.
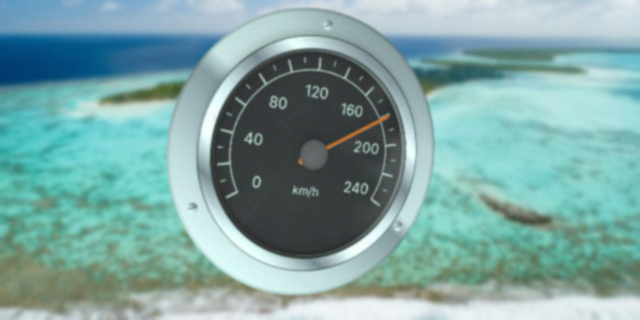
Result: **180** km/h
